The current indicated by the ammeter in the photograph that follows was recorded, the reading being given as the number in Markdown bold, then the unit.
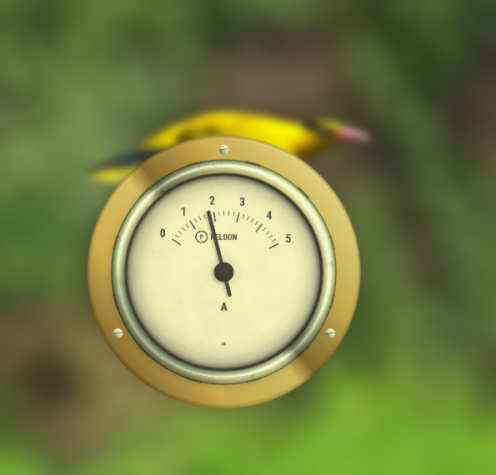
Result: **1.8** A
